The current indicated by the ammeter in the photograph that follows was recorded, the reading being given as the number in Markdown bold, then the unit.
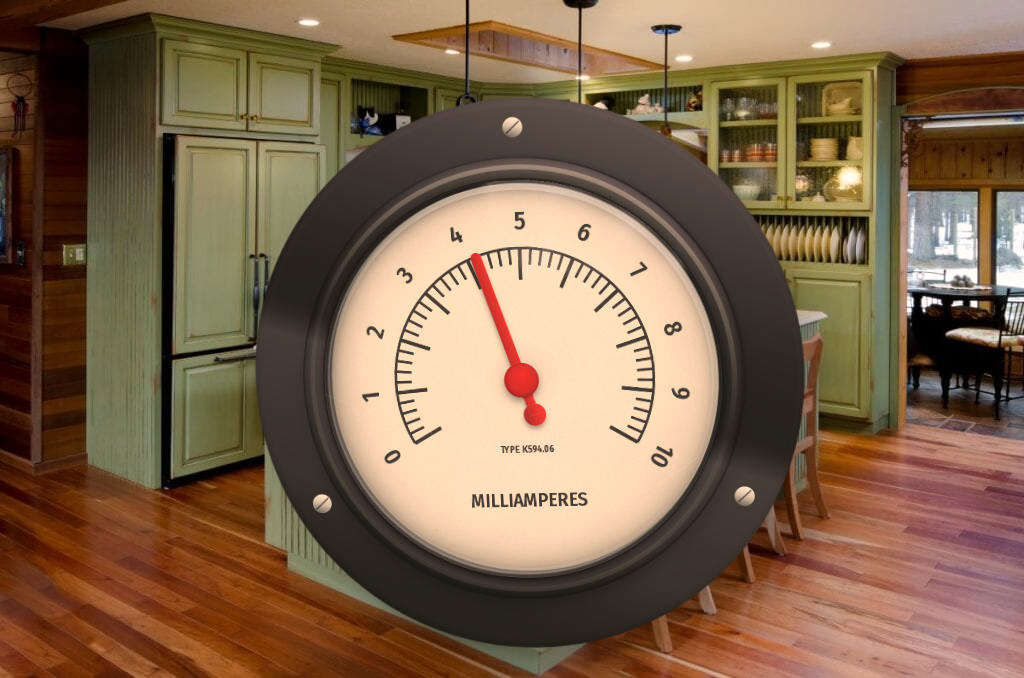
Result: **4.2** mA
